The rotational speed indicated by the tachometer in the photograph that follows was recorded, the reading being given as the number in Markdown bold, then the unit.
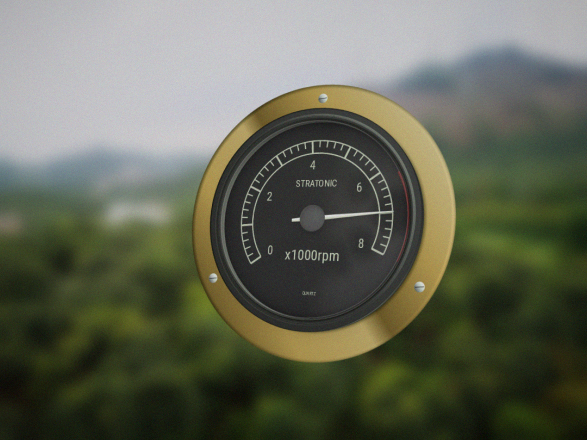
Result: **7000** rpm
